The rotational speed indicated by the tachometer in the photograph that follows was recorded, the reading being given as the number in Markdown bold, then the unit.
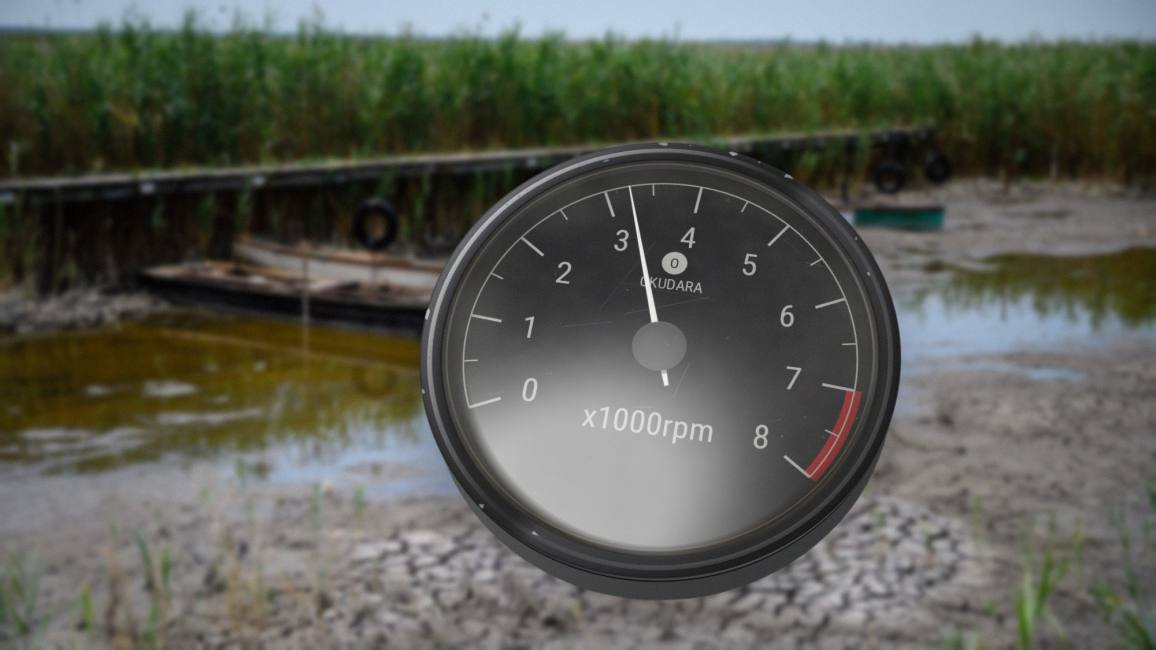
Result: **3250** rpm
